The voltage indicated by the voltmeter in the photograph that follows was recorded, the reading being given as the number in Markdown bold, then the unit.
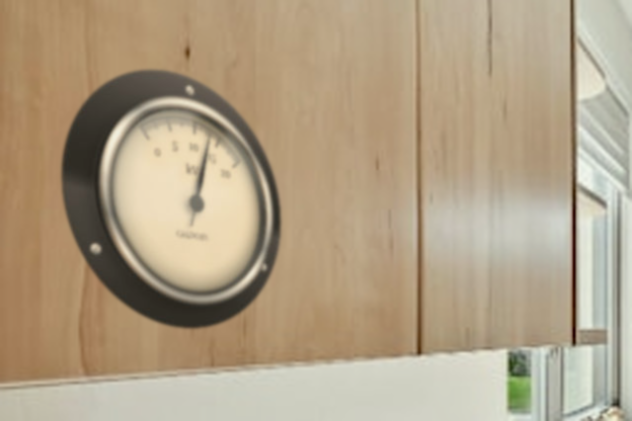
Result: **12.5** kV
